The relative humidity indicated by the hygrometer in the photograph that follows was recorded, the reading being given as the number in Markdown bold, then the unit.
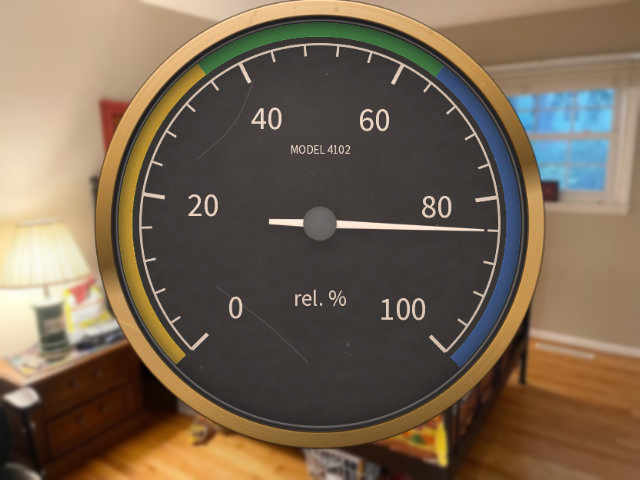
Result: **84** %
